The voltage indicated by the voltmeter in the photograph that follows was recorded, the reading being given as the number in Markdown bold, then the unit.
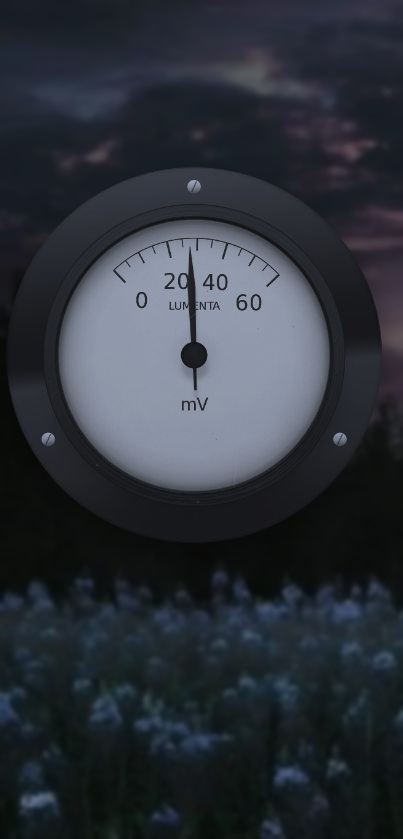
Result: **27.5** mV
